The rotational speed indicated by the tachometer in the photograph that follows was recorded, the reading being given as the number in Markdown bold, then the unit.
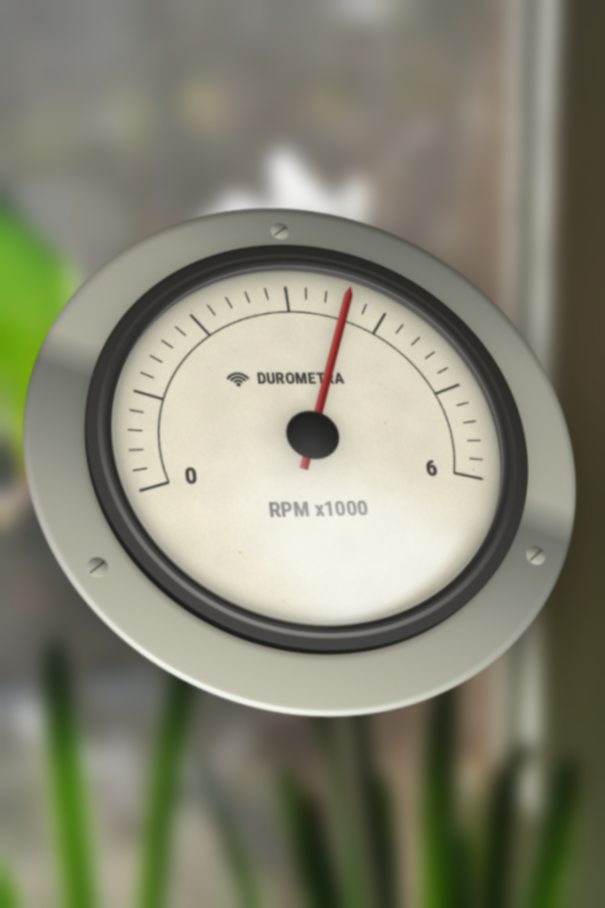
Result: **3600** rpm
